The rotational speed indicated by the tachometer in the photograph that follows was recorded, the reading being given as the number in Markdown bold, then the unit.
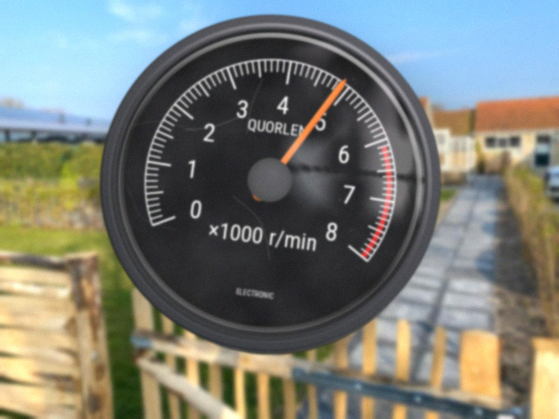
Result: **4900** rpm
